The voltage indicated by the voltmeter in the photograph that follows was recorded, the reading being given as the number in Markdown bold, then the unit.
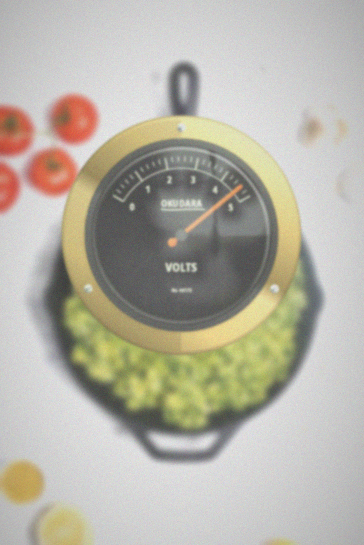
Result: **4.6** V
